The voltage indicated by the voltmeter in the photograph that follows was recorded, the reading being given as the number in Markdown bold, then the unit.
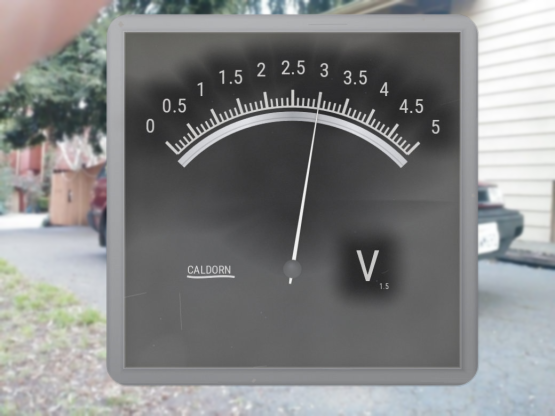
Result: **3** V
